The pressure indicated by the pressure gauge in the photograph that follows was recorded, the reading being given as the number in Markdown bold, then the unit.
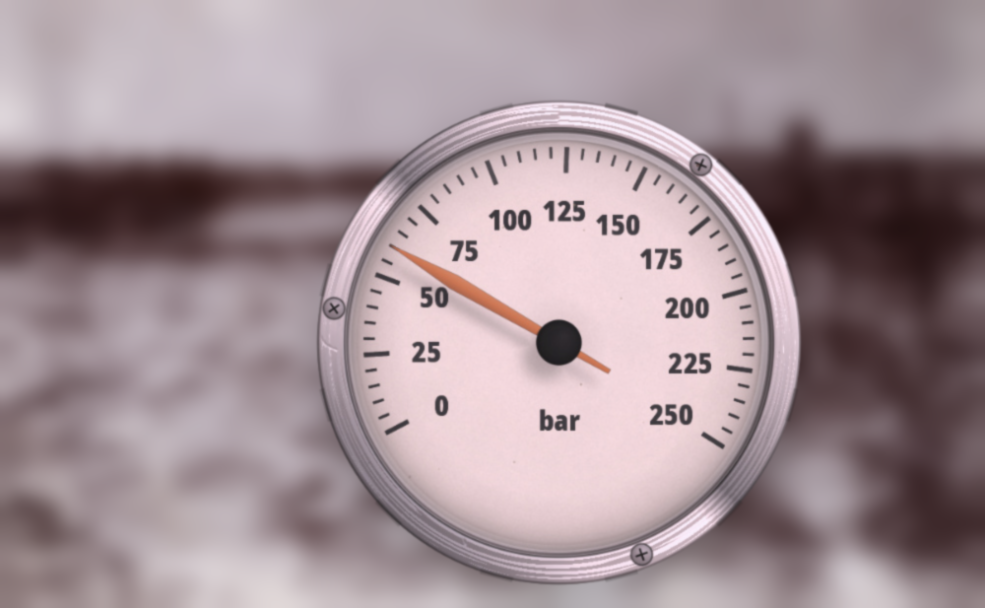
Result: **60** bar
